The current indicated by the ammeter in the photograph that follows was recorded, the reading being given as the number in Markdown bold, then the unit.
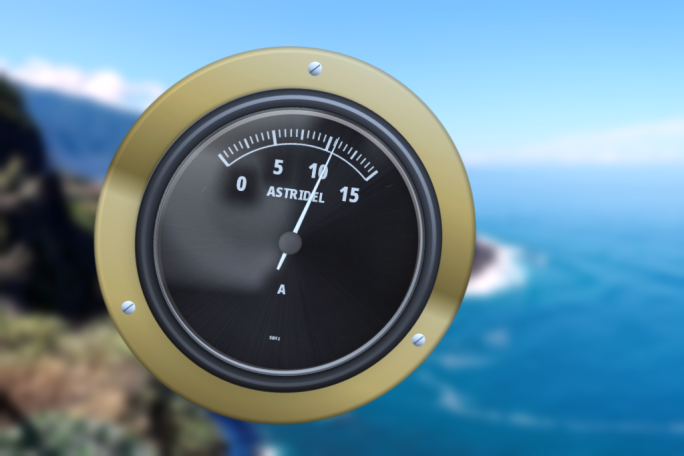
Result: **10.5** A
